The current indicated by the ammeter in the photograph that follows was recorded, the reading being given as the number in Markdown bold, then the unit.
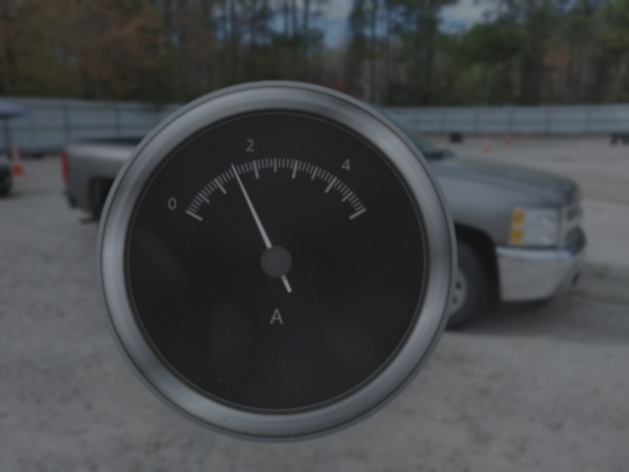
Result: **1.5** A
